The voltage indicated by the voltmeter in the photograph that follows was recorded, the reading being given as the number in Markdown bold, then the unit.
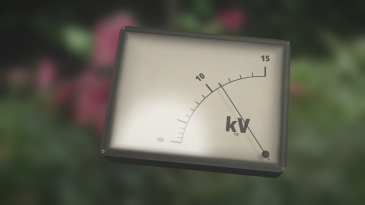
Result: **11** kV
